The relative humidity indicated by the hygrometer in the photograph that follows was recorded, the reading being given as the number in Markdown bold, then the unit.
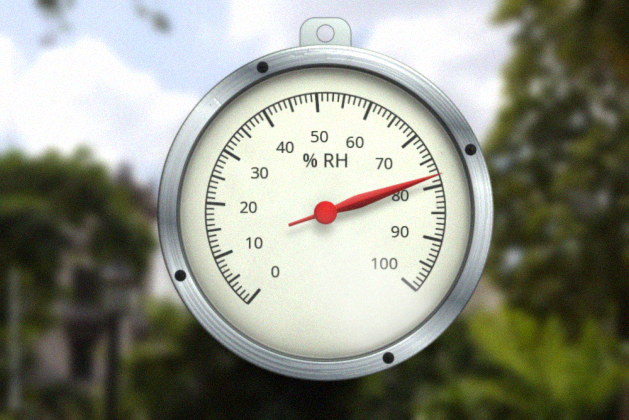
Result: **78** %
